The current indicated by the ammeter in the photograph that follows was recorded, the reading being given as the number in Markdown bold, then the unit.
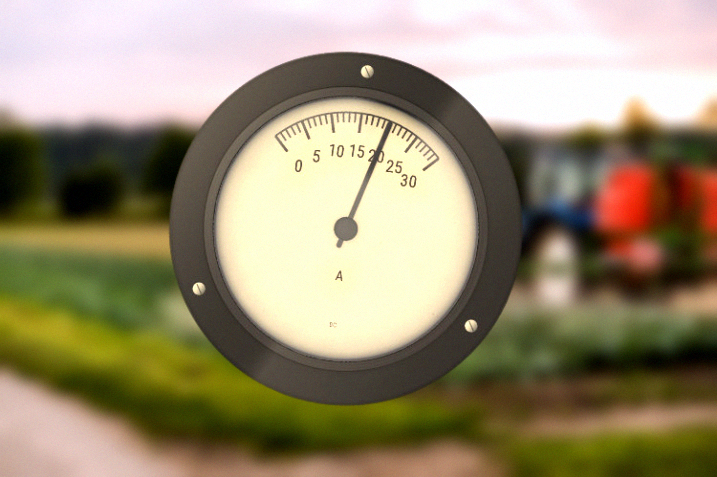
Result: **20** A
